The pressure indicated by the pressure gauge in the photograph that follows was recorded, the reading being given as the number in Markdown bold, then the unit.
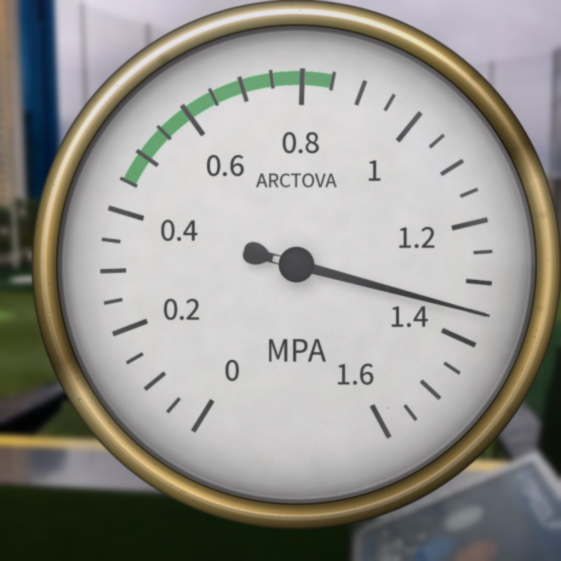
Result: **1.35** MPa
